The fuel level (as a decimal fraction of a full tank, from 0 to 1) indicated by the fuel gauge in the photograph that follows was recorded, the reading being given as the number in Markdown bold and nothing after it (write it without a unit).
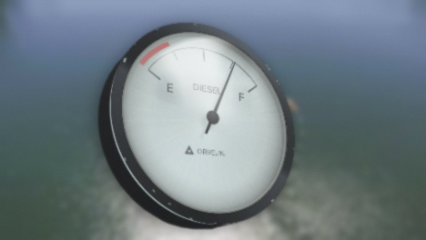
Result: **0.75**
